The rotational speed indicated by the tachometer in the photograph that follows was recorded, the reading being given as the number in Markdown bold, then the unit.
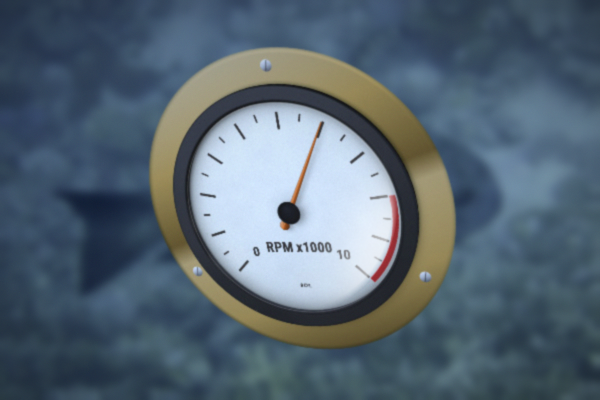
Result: **6000** rpm
